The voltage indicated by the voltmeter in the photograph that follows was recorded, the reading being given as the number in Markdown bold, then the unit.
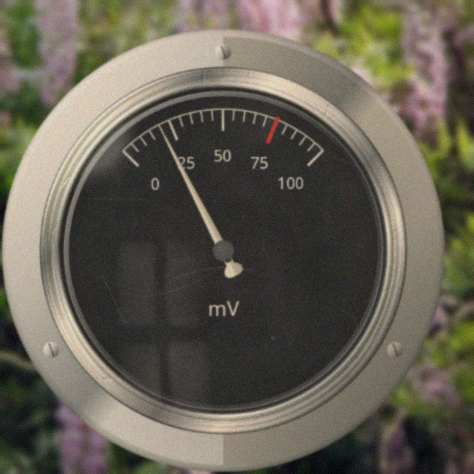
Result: **20** mV
